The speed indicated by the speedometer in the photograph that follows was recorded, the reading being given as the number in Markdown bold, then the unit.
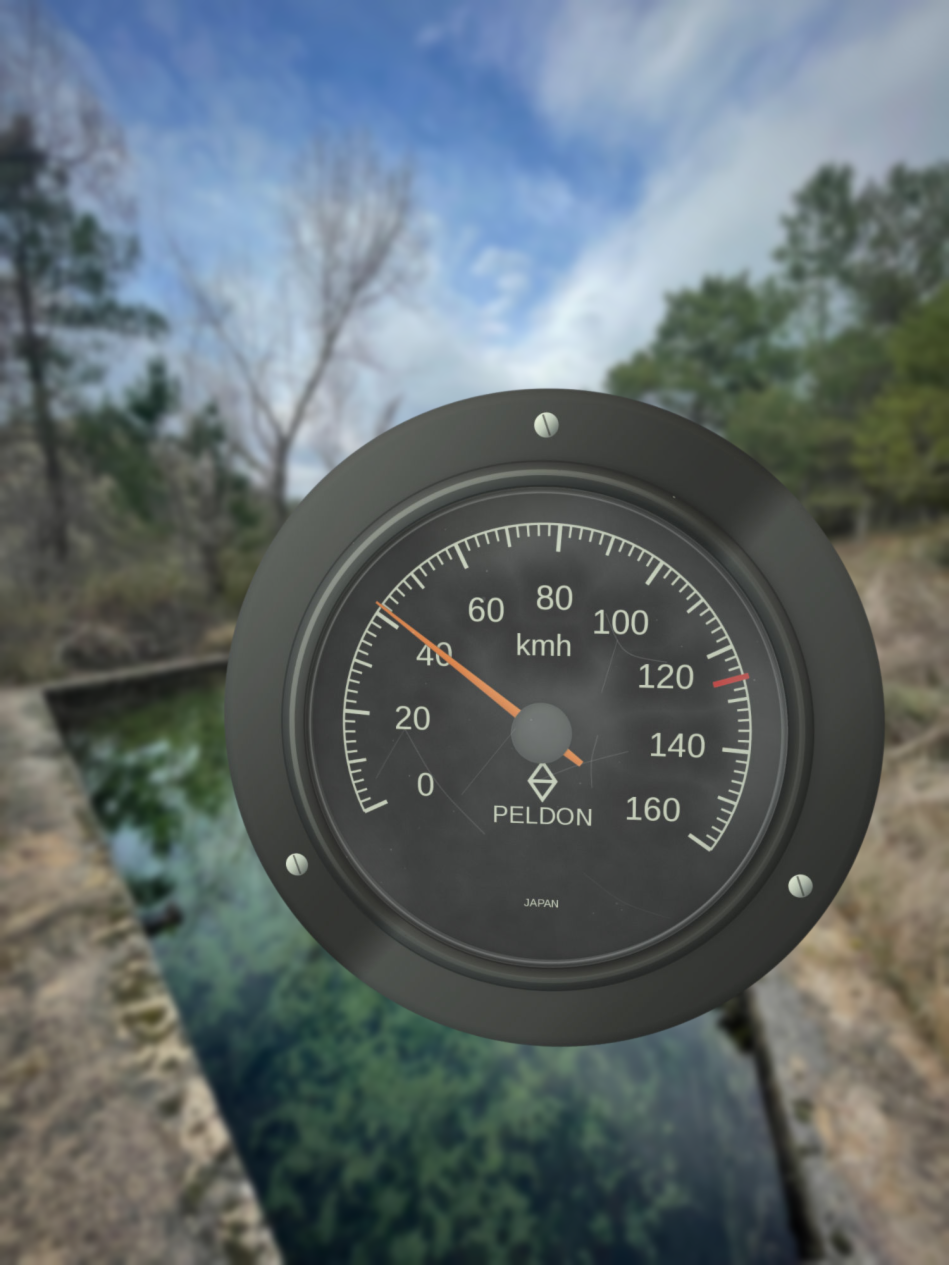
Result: **42** km/h
